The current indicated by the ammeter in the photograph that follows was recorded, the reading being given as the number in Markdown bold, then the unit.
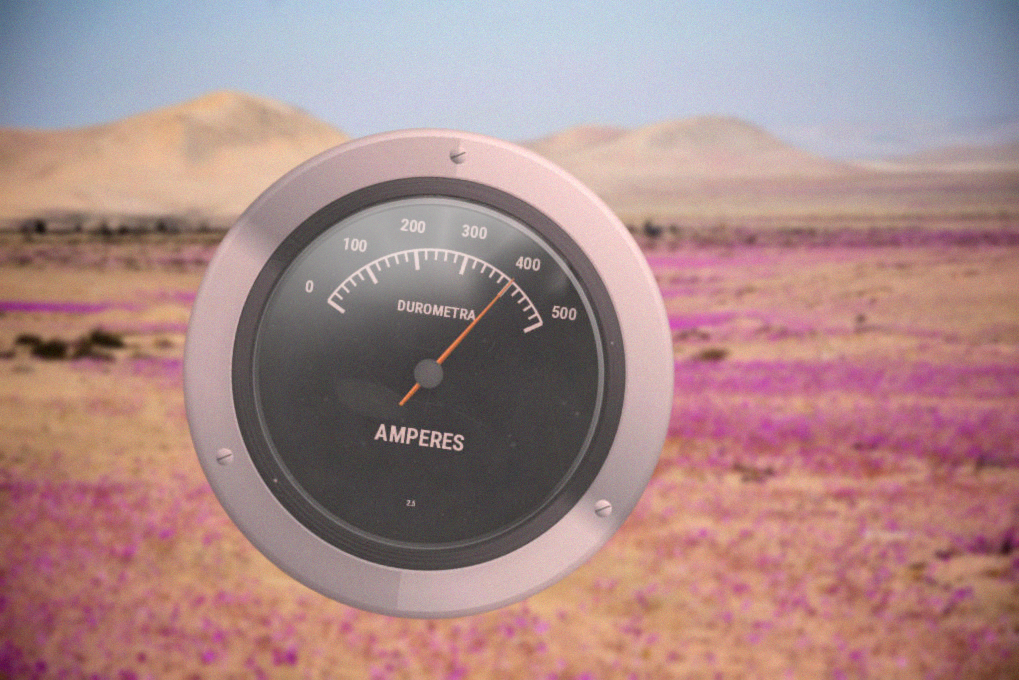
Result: **400** A
